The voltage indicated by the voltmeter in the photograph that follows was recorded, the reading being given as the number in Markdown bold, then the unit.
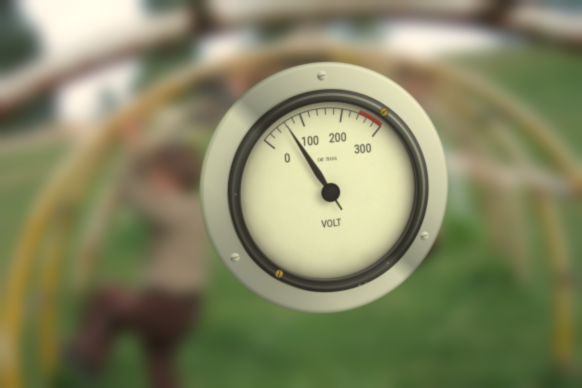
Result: **60** V
